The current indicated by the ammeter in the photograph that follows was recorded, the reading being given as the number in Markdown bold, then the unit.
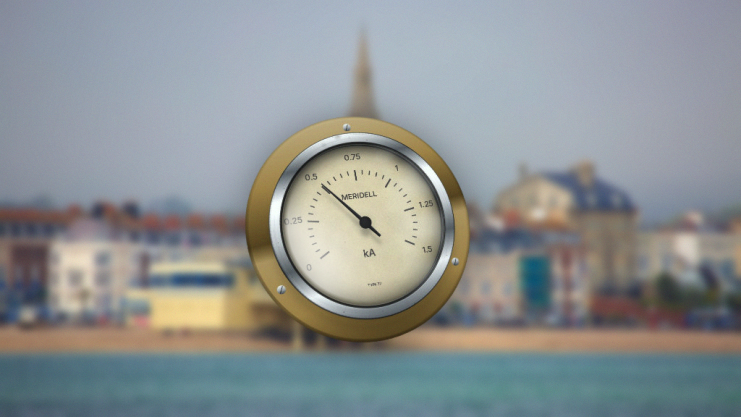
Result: **0.5** kA
